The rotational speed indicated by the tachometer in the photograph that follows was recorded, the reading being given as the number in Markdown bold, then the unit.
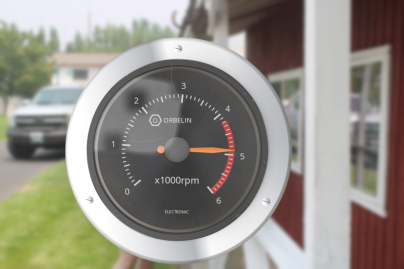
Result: **4900** rpm
